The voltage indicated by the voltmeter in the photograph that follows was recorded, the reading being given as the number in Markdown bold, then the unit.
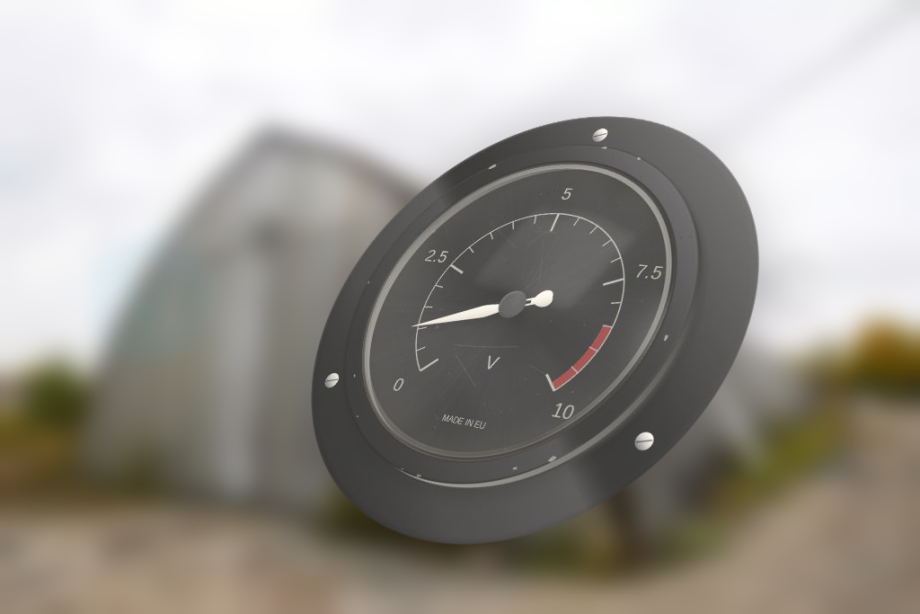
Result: **1** V
